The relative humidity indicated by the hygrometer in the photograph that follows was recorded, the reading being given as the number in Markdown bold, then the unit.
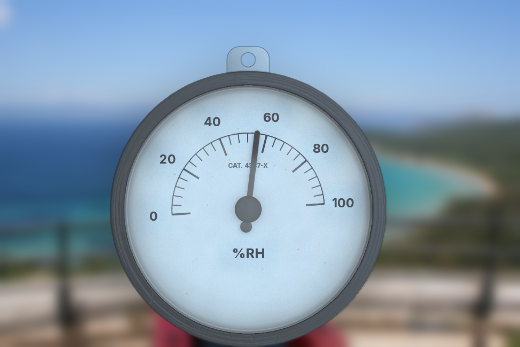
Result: **56** %
